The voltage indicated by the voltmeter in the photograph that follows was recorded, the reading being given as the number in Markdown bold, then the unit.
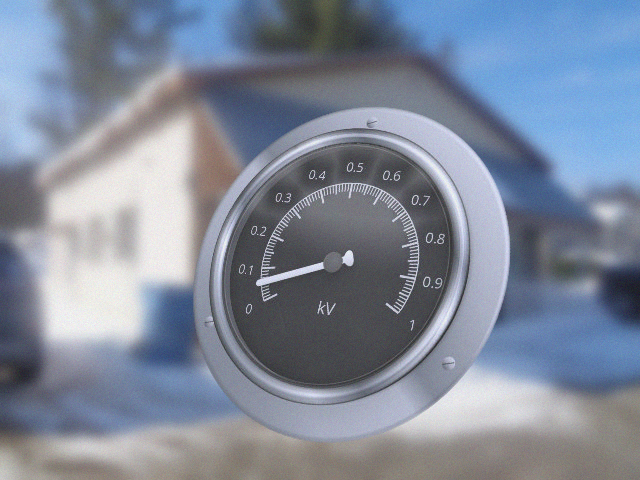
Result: **0.05** kV
